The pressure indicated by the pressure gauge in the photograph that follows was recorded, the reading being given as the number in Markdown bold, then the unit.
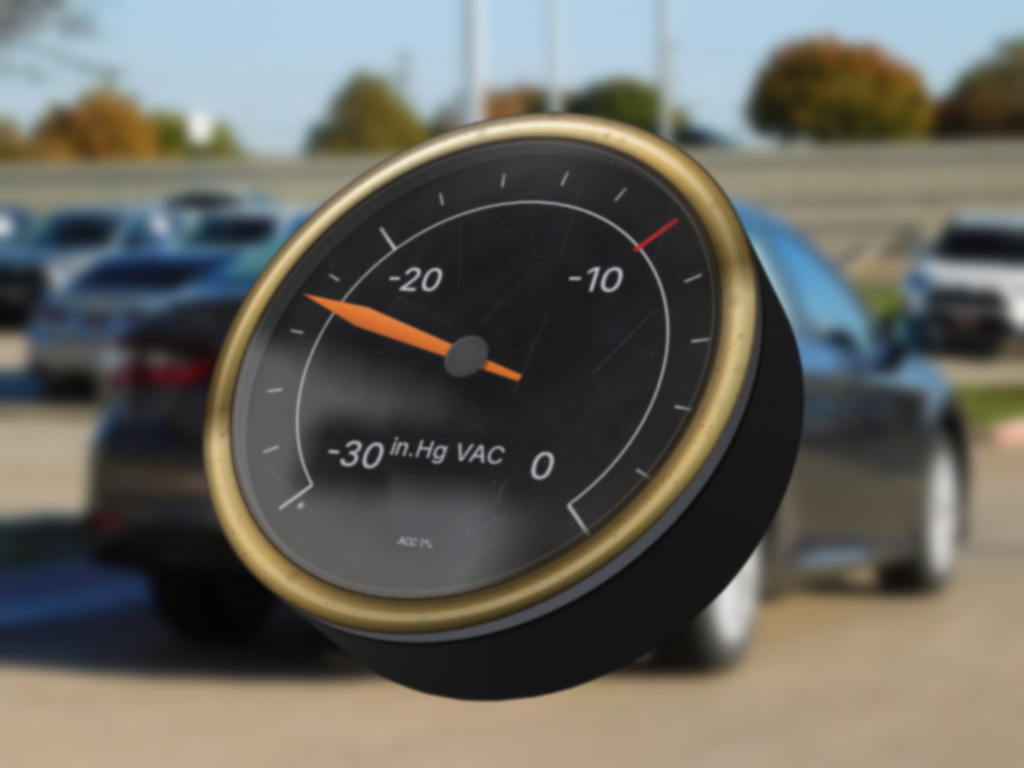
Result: **-23** inHg
